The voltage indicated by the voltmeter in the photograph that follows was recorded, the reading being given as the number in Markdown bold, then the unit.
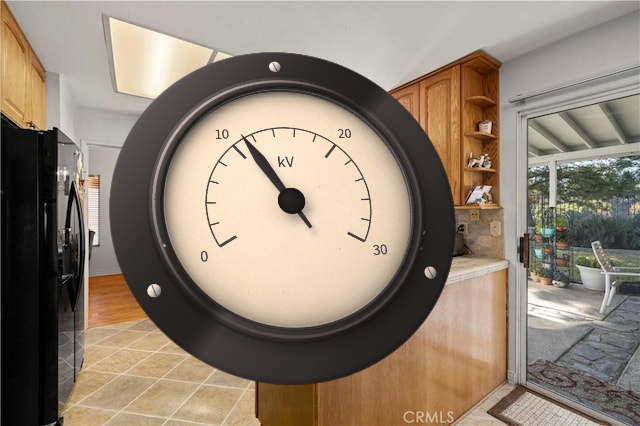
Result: **11** kV
